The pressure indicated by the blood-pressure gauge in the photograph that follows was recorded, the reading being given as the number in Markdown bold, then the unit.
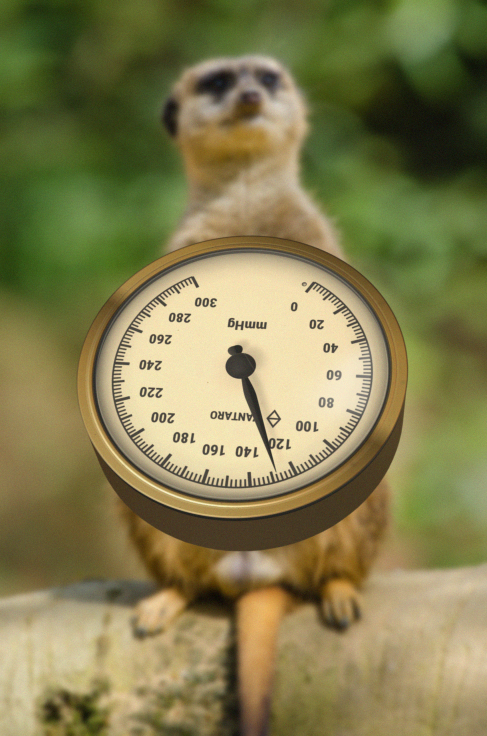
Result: **128** mmHg
